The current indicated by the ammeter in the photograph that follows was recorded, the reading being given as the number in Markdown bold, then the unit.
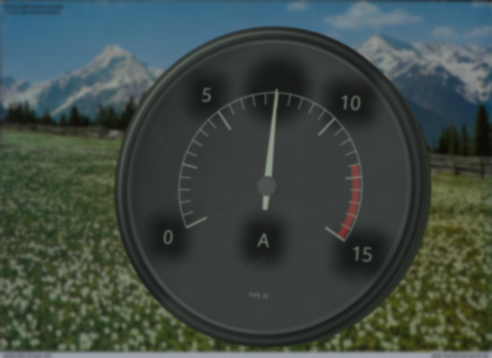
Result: **7.5** A
